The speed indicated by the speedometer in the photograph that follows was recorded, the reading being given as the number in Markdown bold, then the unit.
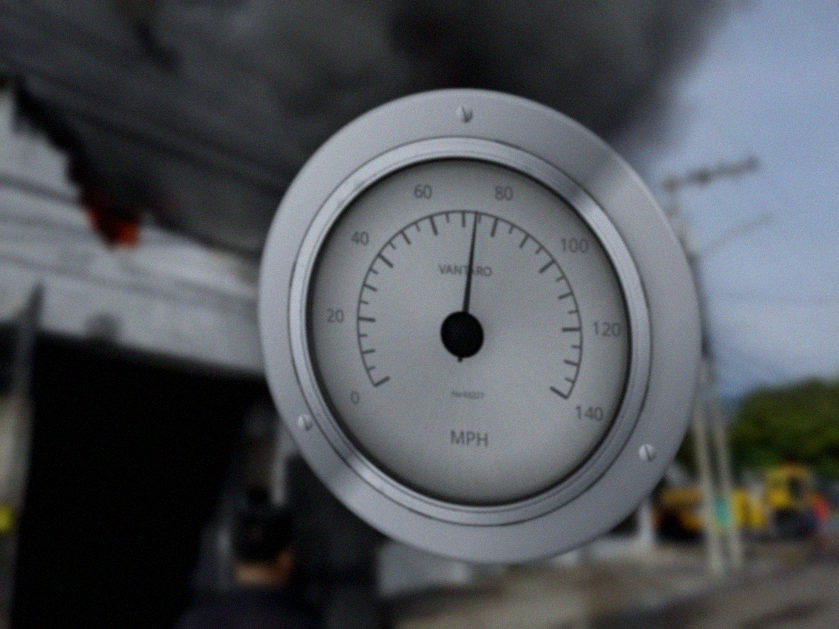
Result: **75** mph
